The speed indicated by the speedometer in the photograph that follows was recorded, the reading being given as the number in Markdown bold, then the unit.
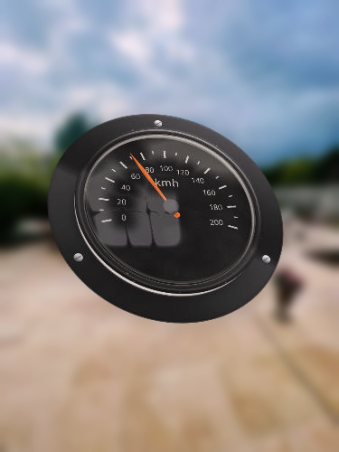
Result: **70** km/h
